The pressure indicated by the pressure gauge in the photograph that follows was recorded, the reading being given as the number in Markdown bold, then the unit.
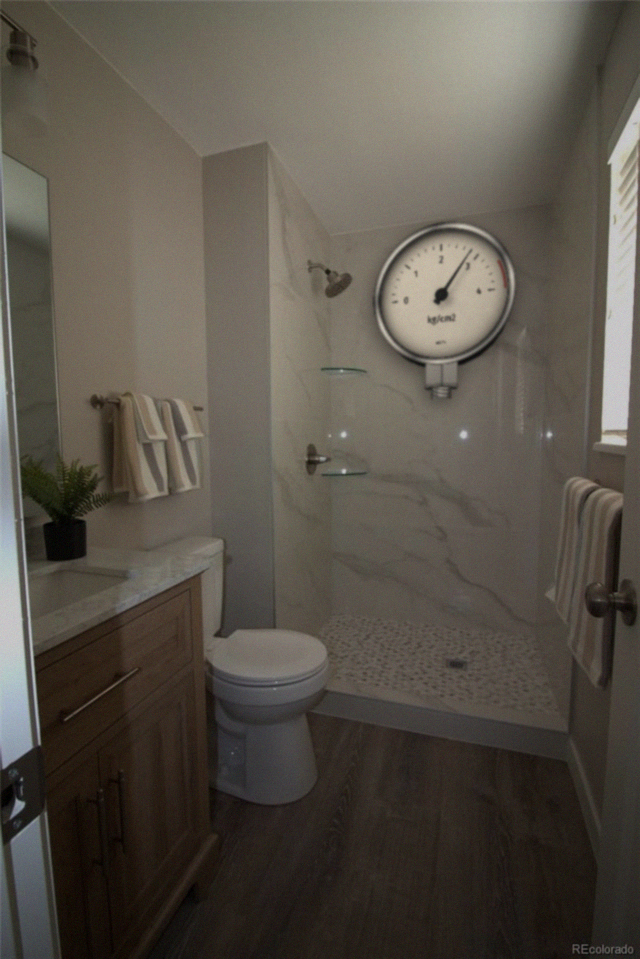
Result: **2.8** kg/cm²
